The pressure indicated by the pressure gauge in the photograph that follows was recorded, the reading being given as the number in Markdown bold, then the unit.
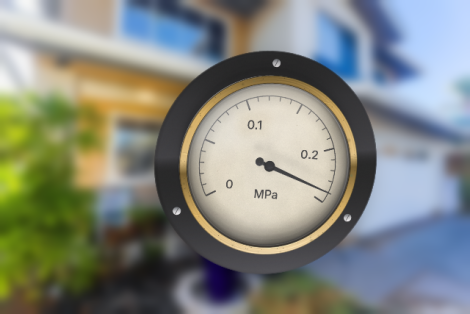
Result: **0.24** MPa
